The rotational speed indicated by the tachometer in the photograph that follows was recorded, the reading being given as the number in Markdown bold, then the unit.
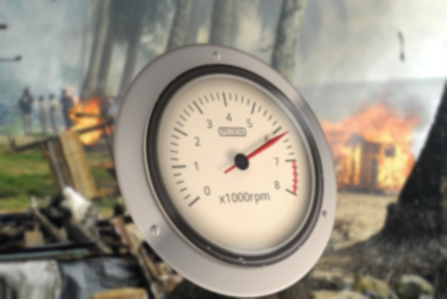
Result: **6200** rpm
